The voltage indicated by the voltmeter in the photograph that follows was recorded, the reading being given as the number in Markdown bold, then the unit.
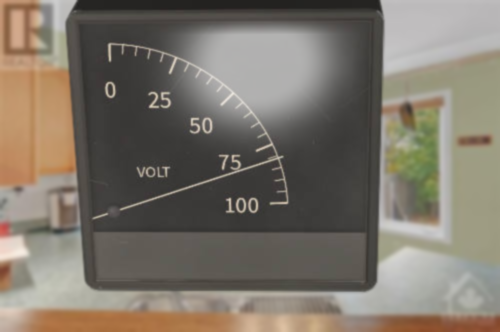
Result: **80** V
